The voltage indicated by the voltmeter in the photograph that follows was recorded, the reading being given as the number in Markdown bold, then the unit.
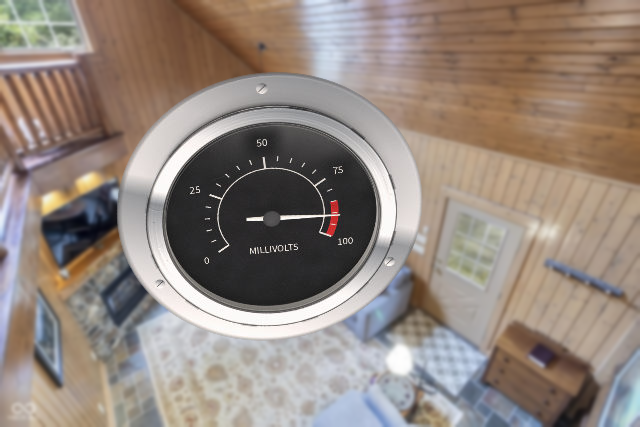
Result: **90** mV
